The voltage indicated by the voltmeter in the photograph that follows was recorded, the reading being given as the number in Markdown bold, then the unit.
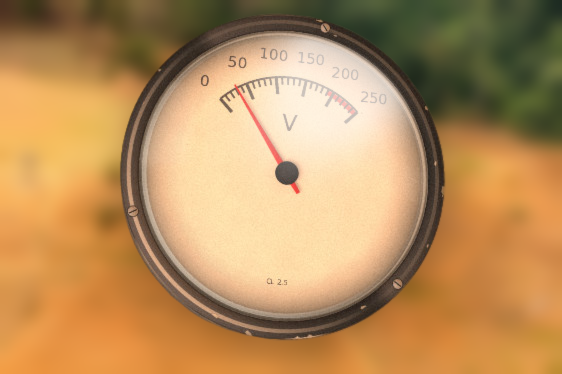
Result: **30** V
